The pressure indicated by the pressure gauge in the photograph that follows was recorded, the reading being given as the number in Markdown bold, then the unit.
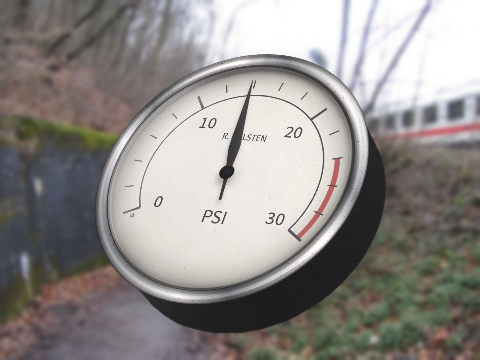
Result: **14** psi
